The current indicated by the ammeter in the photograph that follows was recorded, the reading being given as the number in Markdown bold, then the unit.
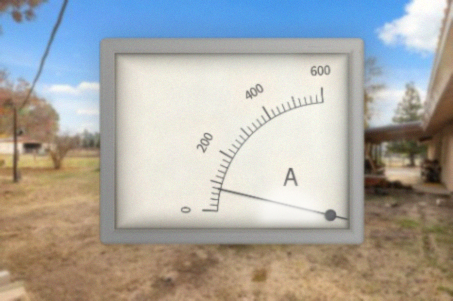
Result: **80** A
